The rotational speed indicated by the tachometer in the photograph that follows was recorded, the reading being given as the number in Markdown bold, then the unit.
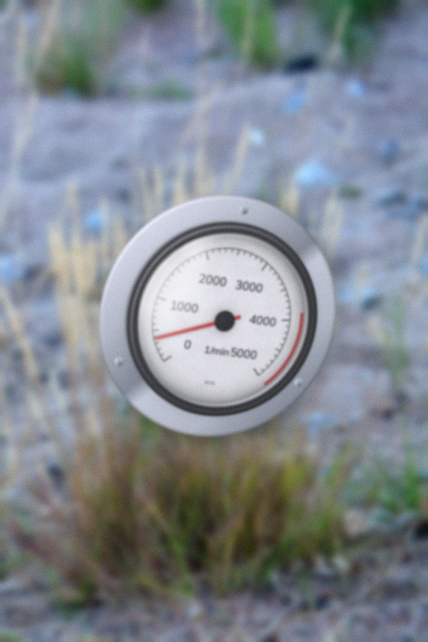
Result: **400** rpm
